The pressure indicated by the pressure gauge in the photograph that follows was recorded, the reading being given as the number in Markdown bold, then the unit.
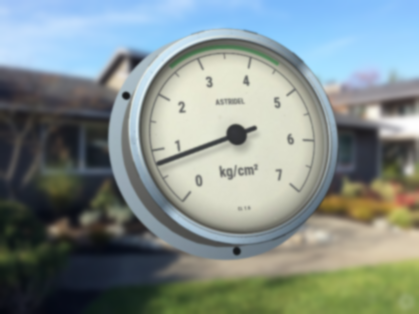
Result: **0.75** kg/cm²
